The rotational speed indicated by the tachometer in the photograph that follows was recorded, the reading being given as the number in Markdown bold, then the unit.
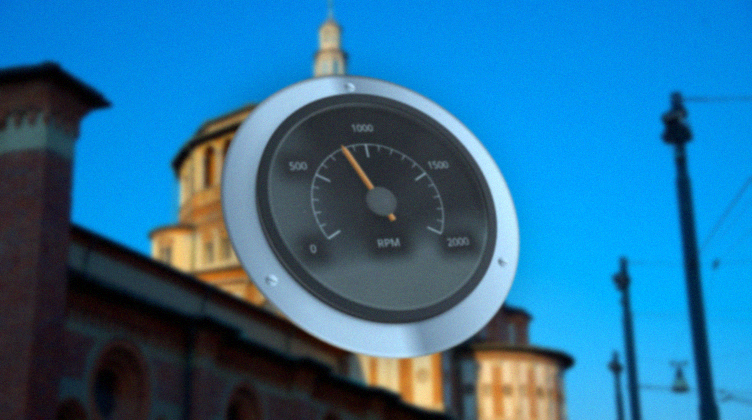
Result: **800** rpm
